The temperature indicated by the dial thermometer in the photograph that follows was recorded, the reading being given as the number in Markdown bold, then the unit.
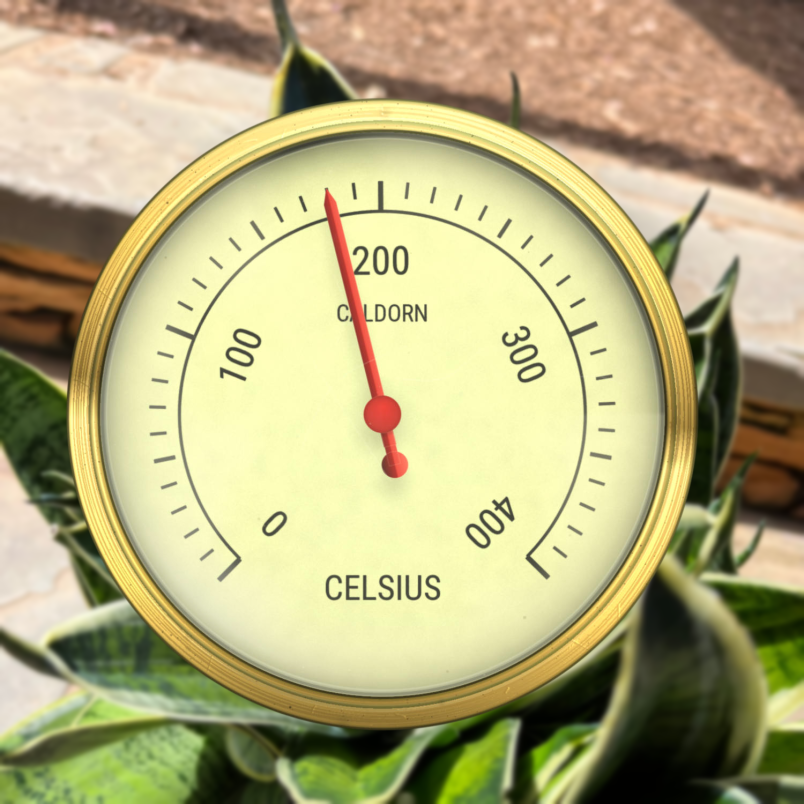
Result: **180** °C
